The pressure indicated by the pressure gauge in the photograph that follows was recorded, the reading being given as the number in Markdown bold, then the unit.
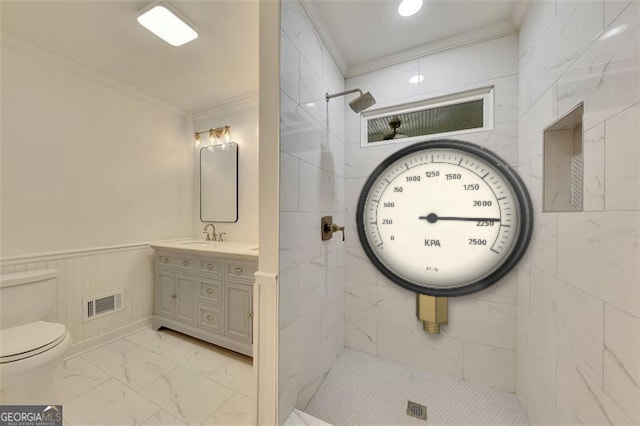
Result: **2200** kPa
